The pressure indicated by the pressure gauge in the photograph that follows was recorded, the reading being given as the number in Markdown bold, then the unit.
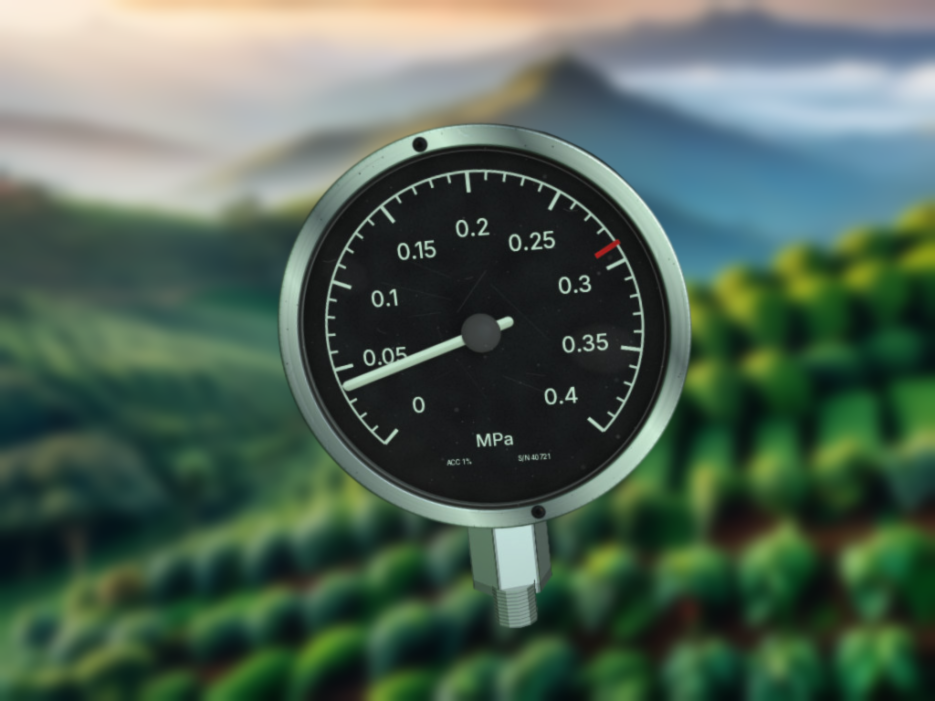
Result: **0.04** MPa
